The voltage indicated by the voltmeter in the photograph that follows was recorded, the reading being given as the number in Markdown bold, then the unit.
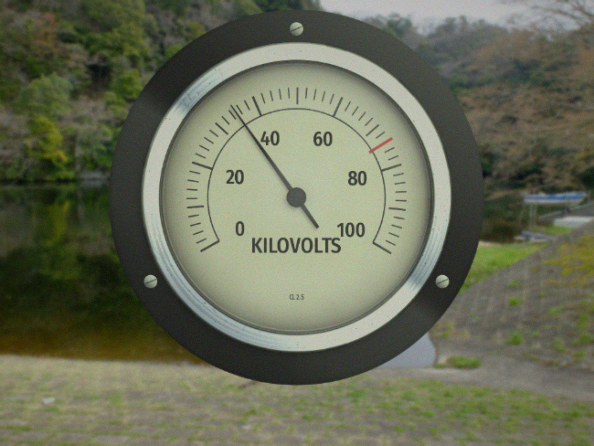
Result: **35** kV
